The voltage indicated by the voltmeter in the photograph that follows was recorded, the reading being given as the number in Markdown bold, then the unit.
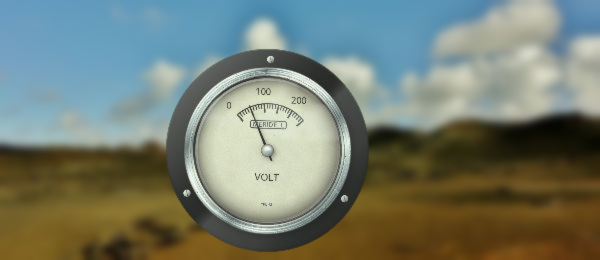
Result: **50** V
